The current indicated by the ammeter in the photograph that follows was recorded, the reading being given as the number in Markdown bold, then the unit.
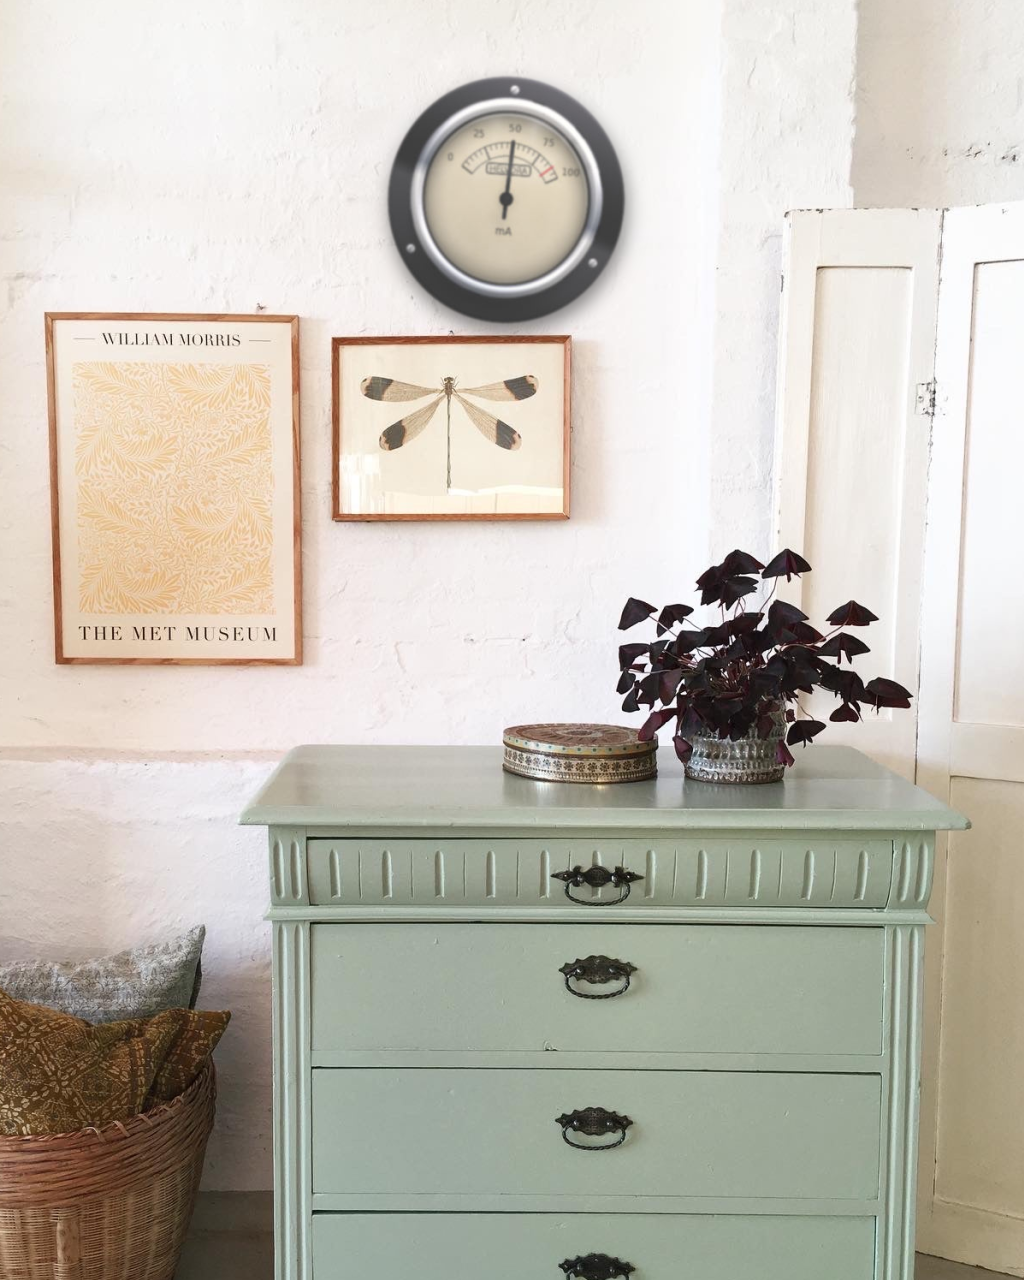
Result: **50** mA
